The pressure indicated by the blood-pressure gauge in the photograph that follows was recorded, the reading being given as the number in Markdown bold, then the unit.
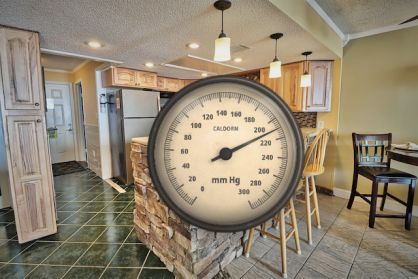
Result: **210** mmHg
